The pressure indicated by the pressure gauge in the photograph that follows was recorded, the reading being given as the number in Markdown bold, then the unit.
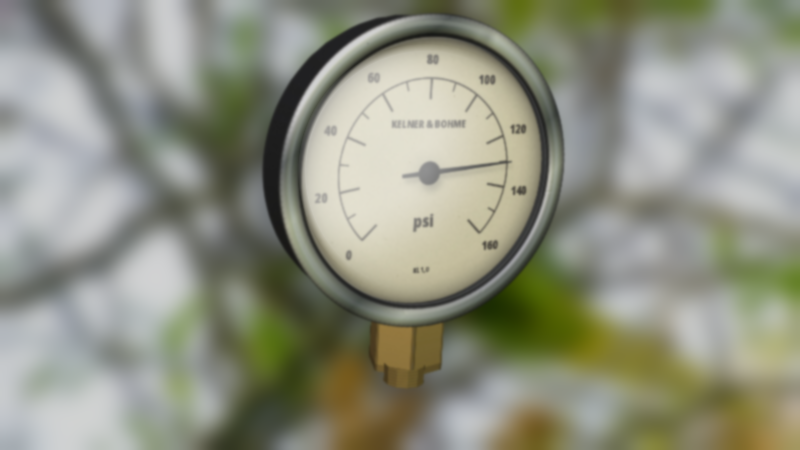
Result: **130** psi
